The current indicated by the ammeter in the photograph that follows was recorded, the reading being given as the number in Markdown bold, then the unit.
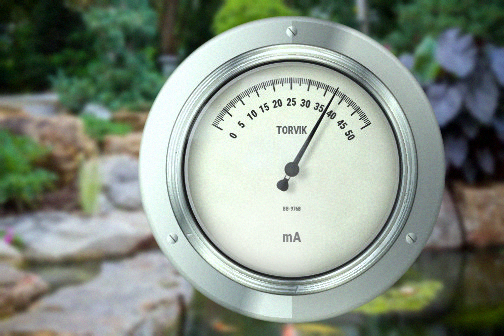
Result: **37.5** mA
